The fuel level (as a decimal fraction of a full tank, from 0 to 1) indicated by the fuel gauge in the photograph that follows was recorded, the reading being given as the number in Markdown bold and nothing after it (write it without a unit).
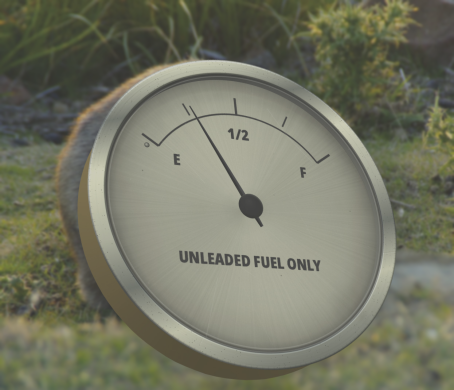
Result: **0.25**
